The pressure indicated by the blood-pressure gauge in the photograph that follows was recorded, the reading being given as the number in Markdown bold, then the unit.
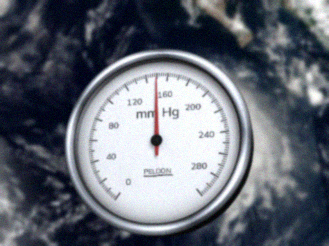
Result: **150** mmHg
